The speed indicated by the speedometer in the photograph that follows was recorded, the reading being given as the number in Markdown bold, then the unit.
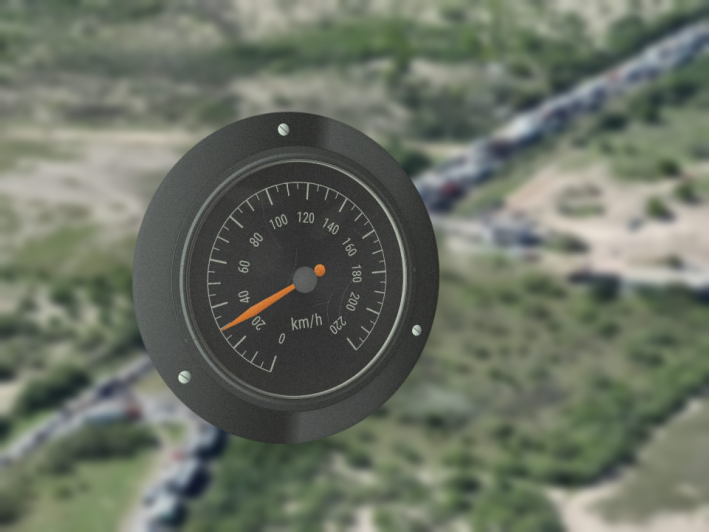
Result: **30** km/h
